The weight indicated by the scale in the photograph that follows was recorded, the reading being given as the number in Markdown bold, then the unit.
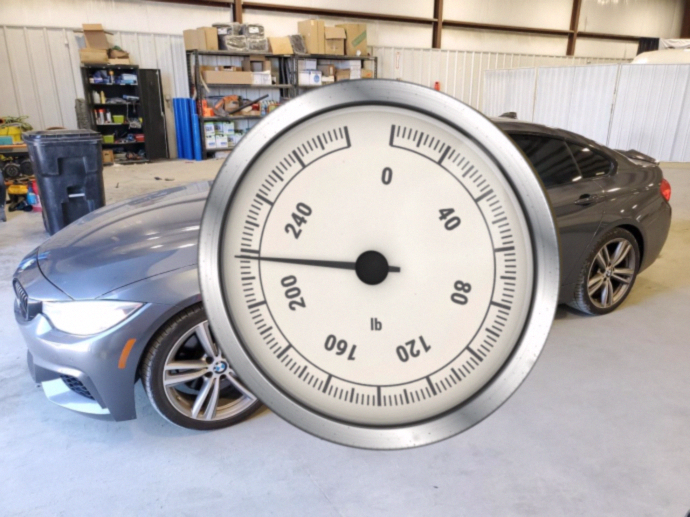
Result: **218** lb
